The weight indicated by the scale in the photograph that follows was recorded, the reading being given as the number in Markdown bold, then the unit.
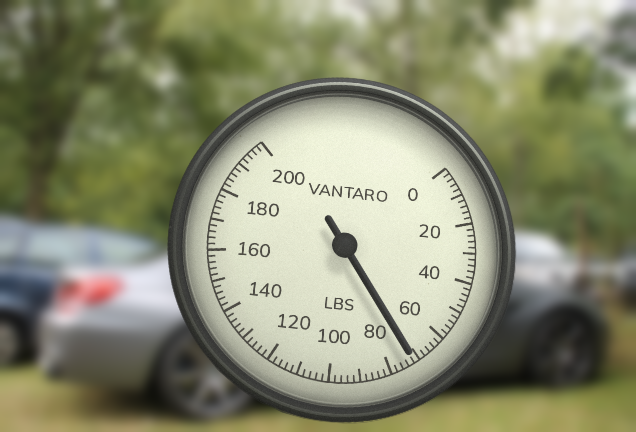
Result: **72** lb
